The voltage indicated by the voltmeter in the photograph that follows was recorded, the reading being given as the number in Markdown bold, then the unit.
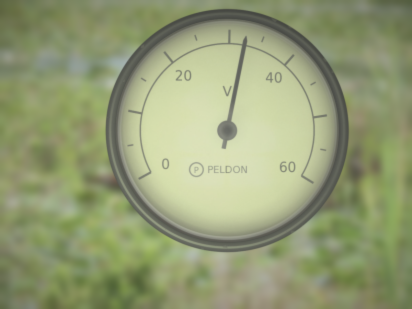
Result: **32.5** V
